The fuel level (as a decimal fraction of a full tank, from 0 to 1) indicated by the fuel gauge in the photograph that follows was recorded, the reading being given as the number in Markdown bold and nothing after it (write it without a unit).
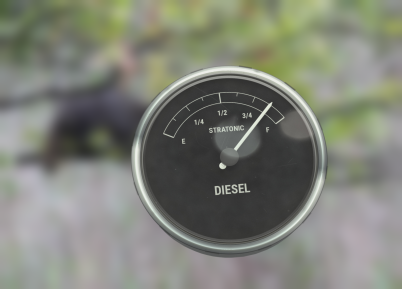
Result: **0.875**
